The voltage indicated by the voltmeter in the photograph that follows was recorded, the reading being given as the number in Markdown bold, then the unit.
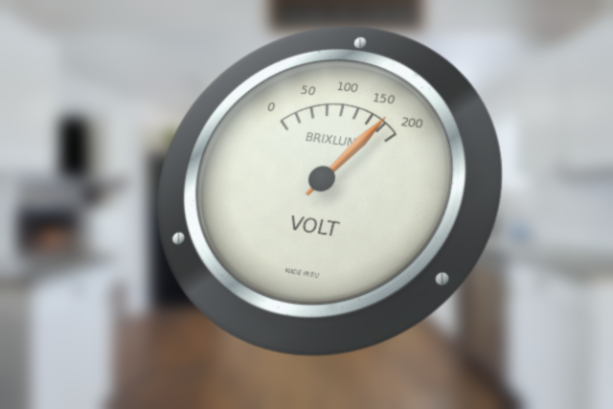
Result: **175** V
